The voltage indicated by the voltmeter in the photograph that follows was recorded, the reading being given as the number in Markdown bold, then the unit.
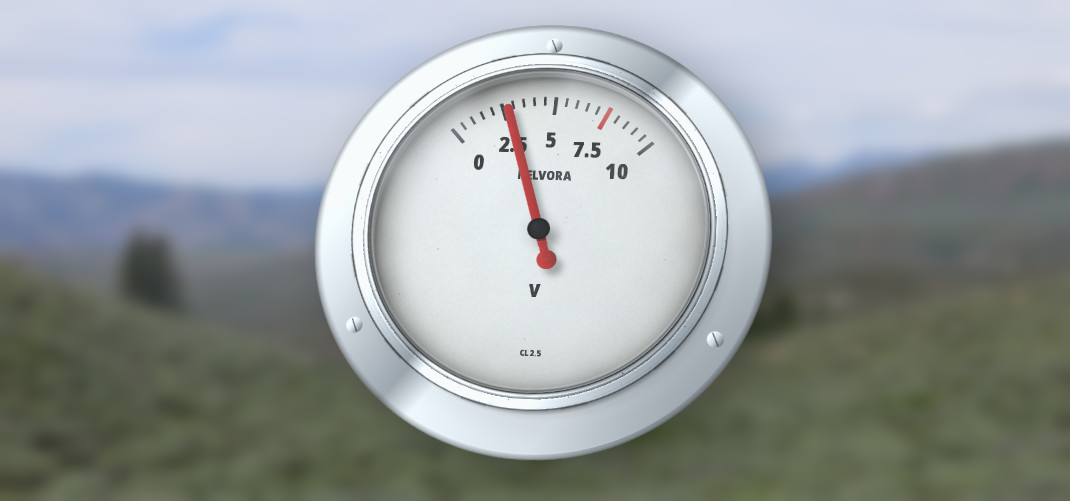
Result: **2.75** V
